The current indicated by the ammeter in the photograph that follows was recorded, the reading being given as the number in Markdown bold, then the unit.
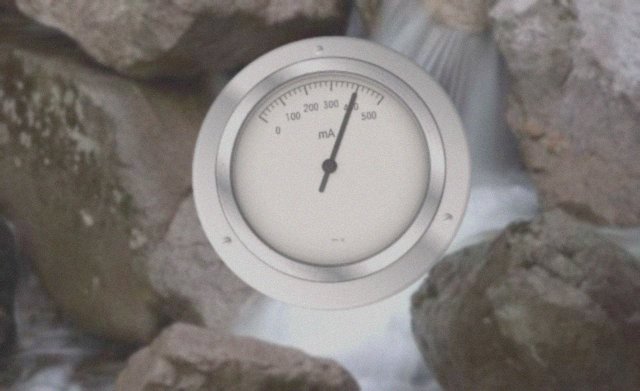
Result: **400** mA
